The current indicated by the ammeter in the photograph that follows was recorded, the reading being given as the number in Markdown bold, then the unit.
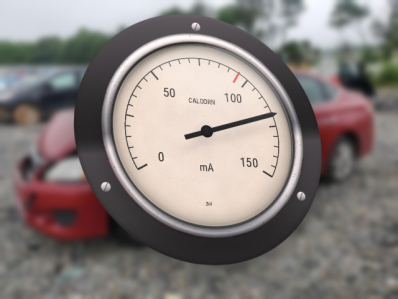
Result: **120** mA
